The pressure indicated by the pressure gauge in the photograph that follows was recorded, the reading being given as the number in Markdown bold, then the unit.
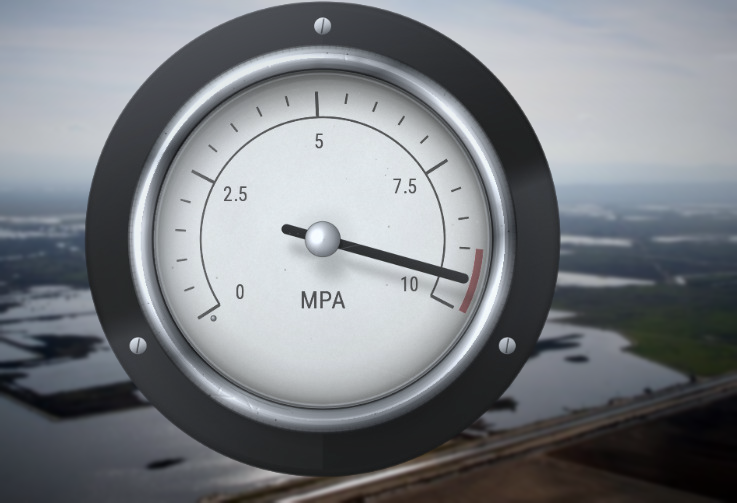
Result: **9.5** MPa
